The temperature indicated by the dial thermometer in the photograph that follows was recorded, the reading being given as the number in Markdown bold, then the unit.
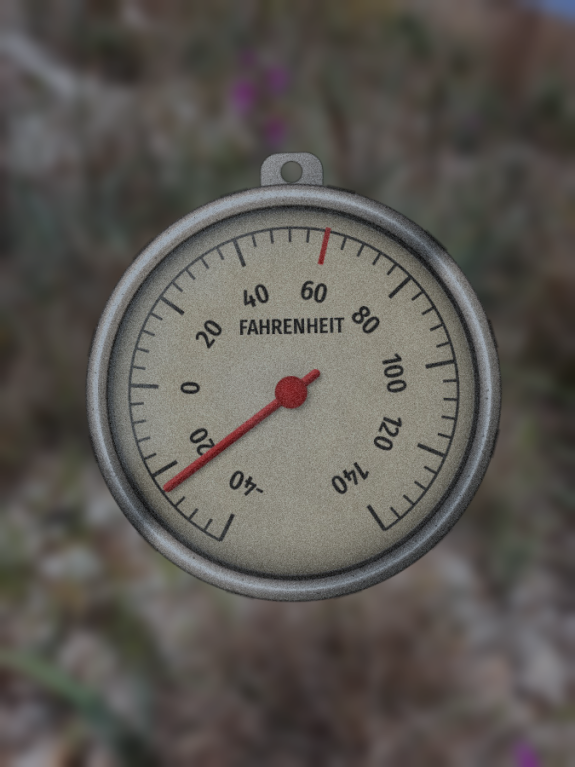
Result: **-24** °F
